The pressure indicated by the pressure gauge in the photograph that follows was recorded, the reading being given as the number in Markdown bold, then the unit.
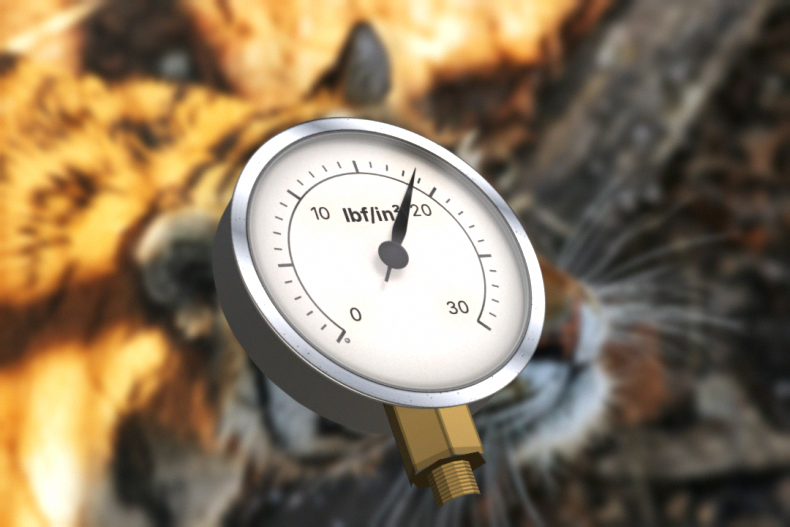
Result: **18.5** psi
